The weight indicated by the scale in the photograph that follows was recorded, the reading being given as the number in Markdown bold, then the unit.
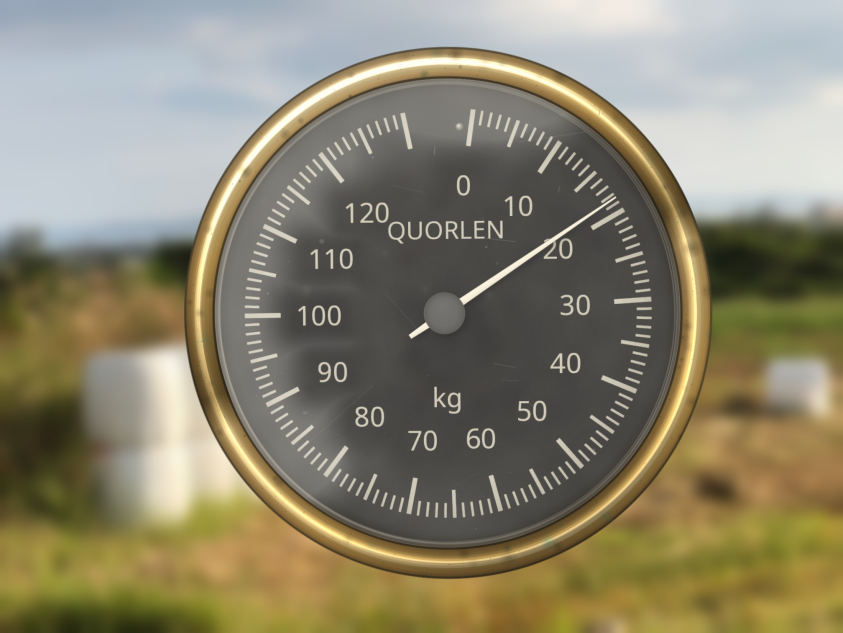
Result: **18.5** kg
